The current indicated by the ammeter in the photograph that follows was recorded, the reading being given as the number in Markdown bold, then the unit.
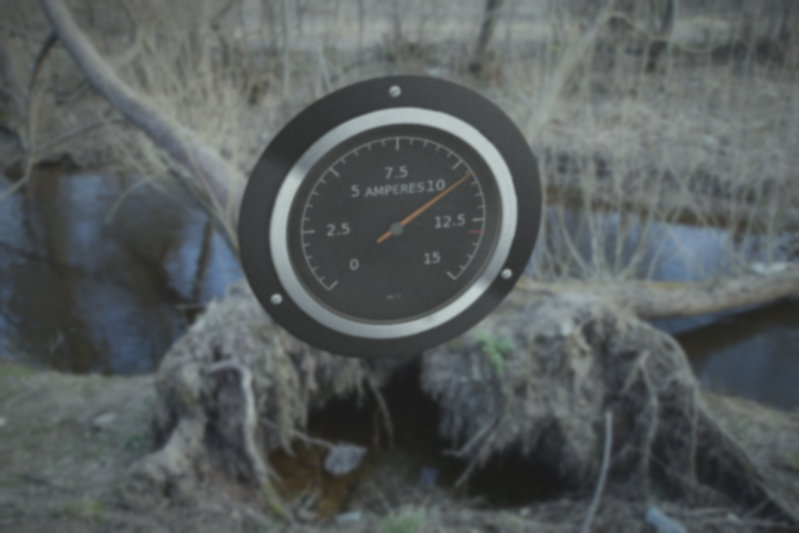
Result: **10.5** A
